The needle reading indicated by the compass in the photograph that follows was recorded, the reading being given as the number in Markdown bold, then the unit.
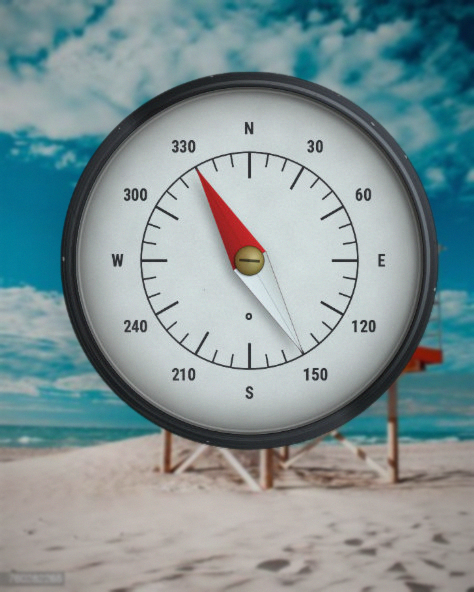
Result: **330** °
